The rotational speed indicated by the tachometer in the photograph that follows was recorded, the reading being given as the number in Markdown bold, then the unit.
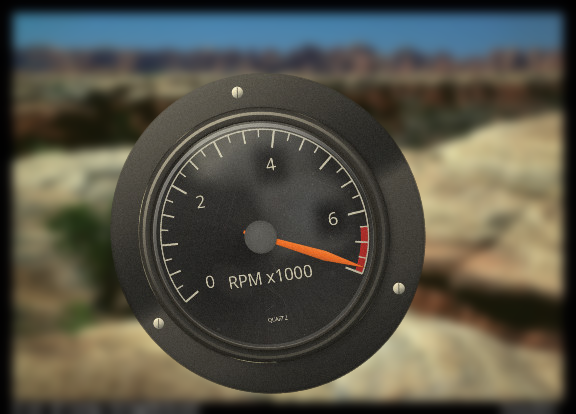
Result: **6875** rpm
